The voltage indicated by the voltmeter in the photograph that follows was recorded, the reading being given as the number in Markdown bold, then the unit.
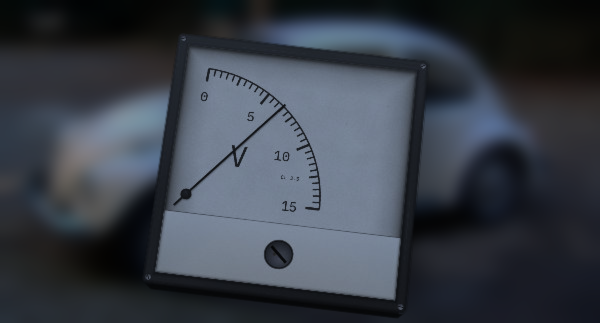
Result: **6.5** V
